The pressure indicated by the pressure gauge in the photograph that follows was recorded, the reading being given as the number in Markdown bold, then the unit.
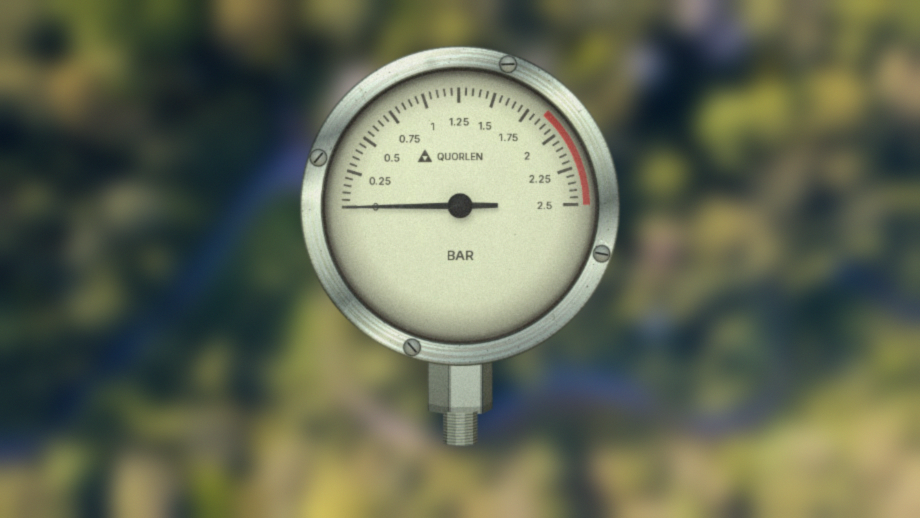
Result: **0** bar
